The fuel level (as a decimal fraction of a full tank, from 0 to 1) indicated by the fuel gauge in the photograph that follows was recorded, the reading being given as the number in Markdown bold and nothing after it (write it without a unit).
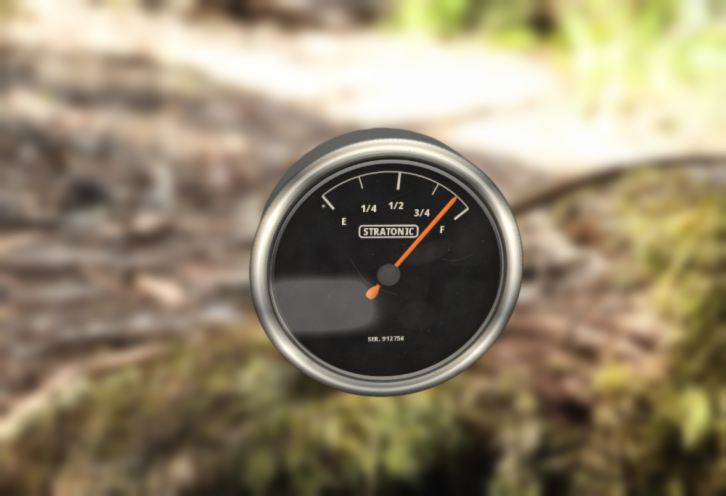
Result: **0.875**
